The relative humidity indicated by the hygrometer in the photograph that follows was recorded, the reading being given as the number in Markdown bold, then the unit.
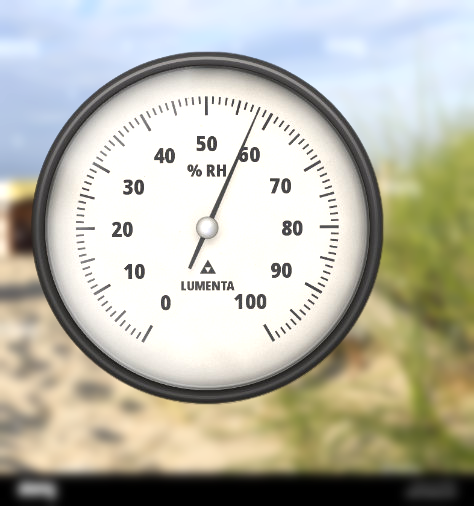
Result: **58** %
